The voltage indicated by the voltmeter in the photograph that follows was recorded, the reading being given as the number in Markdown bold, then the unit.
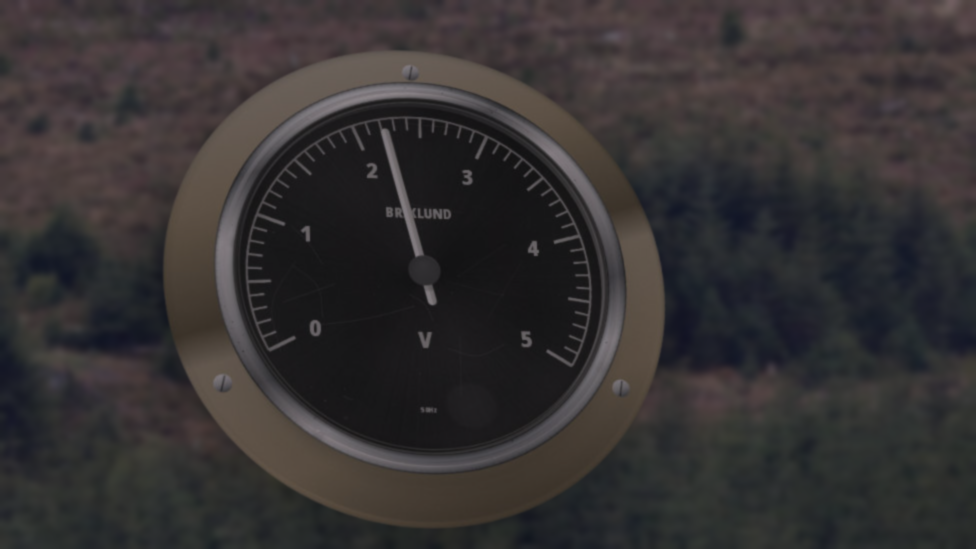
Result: **2.2** V
